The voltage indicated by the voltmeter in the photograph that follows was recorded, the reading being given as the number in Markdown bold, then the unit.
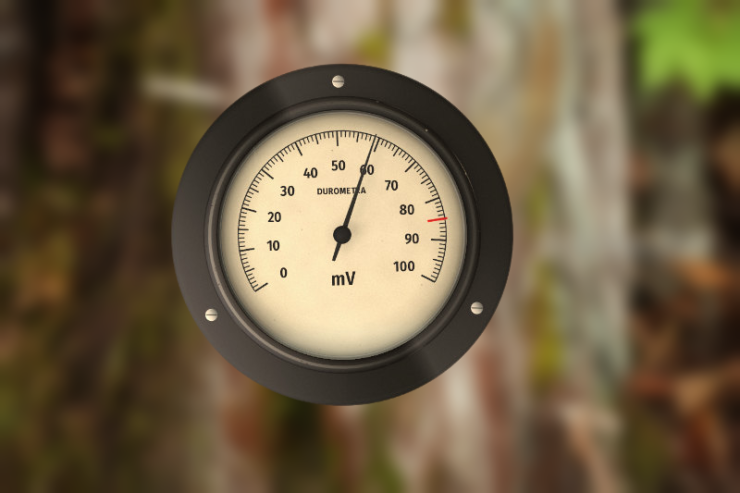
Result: **59** mV
